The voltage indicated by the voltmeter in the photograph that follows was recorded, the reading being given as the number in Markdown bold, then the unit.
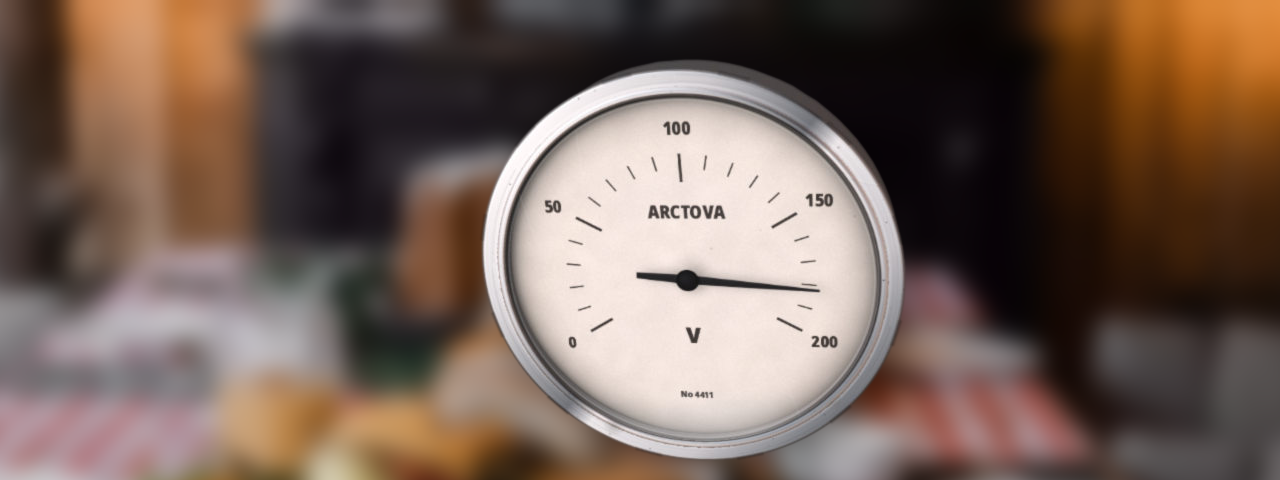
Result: **180** V
